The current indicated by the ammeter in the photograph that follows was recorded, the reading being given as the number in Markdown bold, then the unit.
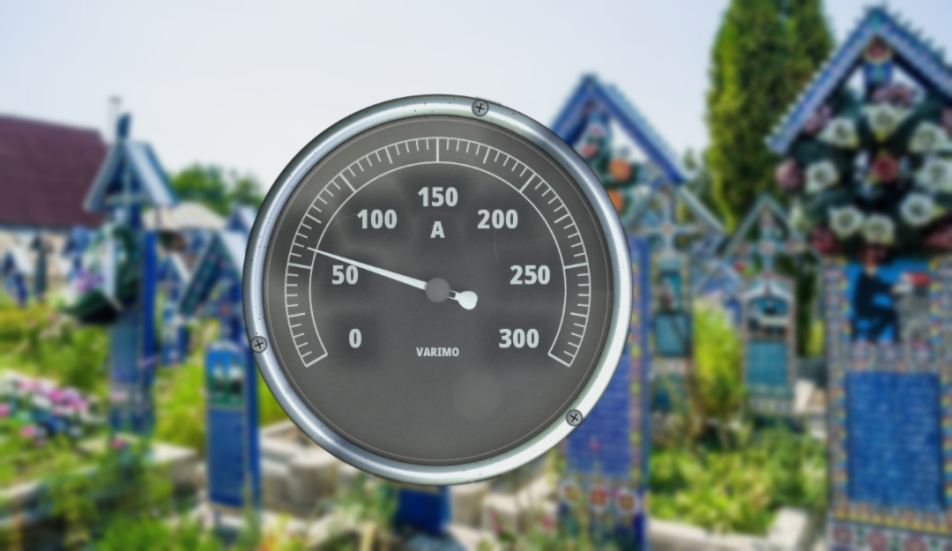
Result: **60** A
